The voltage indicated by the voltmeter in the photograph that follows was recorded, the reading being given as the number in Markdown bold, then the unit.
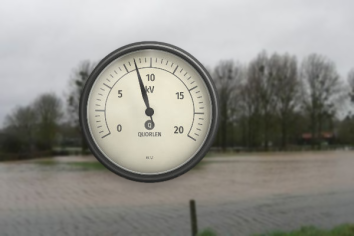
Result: **8.5** kV
